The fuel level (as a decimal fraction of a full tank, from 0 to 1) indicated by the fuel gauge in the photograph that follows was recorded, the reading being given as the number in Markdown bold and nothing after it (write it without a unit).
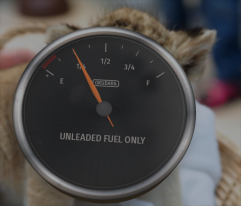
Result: **0.25**
